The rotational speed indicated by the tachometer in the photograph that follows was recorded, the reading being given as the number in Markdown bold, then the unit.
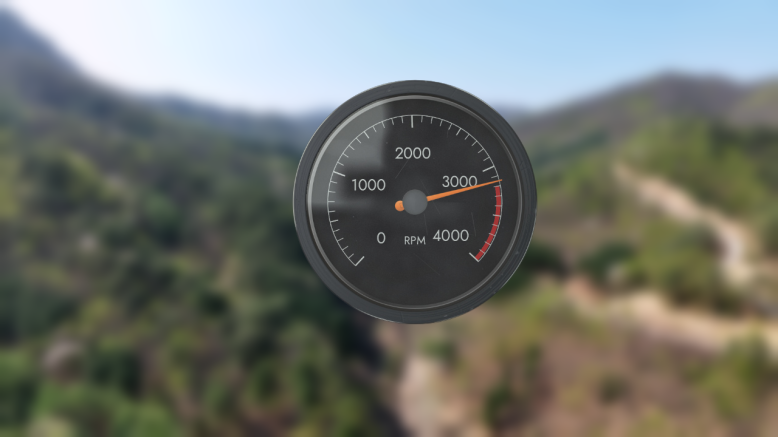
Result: **3150** rpm
